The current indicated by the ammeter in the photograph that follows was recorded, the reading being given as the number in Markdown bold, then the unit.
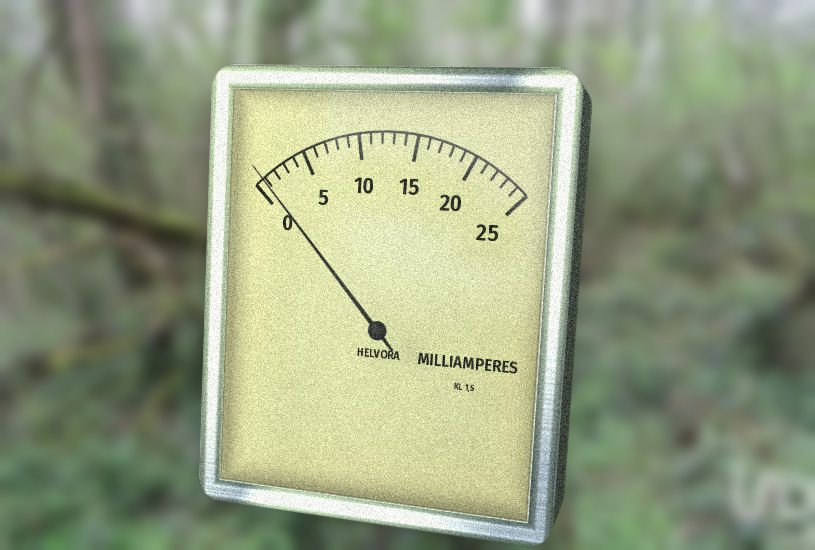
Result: **1** mA
